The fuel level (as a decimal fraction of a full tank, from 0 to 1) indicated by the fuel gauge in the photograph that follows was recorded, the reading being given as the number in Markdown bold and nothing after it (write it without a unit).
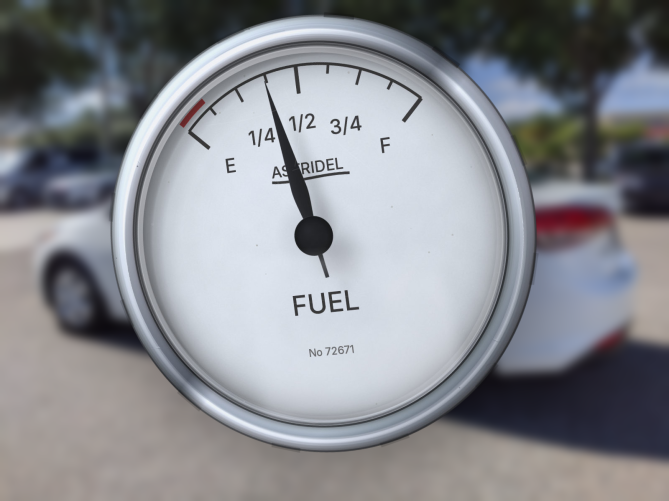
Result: **0.375**
